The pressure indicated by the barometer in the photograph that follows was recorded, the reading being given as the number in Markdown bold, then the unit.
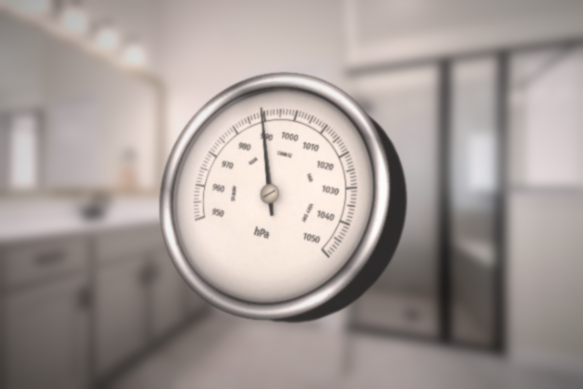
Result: **990** hPa
